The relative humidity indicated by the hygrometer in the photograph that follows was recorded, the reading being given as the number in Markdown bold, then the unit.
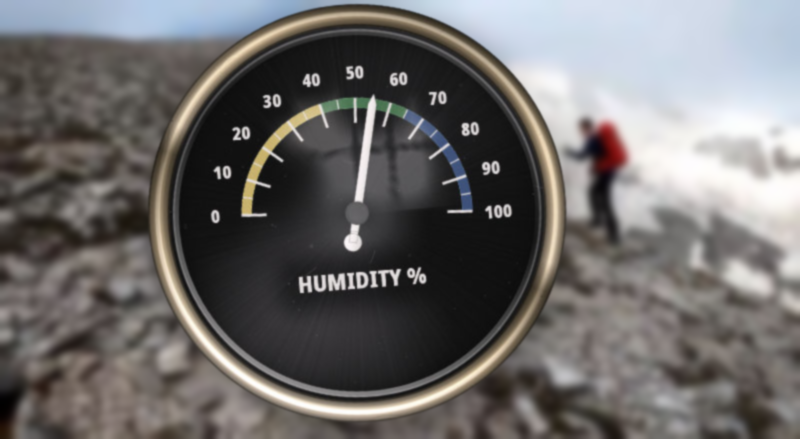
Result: **55** %
